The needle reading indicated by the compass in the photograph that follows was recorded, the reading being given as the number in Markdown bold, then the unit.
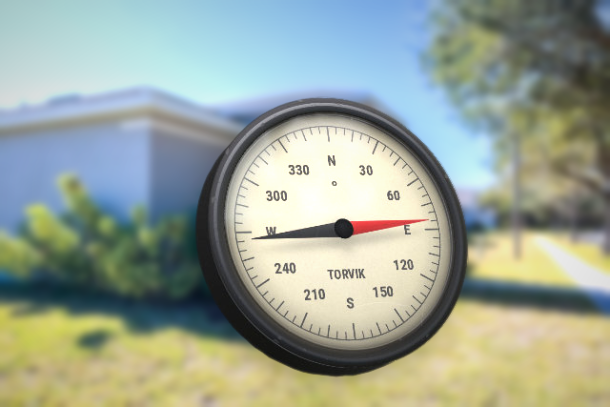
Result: **85** °
